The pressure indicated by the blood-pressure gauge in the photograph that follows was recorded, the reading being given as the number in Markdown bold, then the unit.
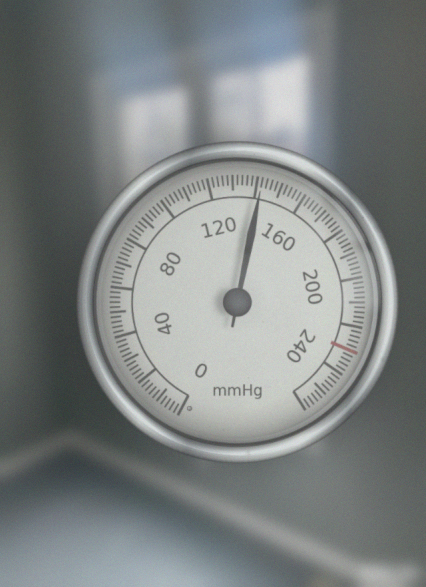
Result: **142** mmHg
